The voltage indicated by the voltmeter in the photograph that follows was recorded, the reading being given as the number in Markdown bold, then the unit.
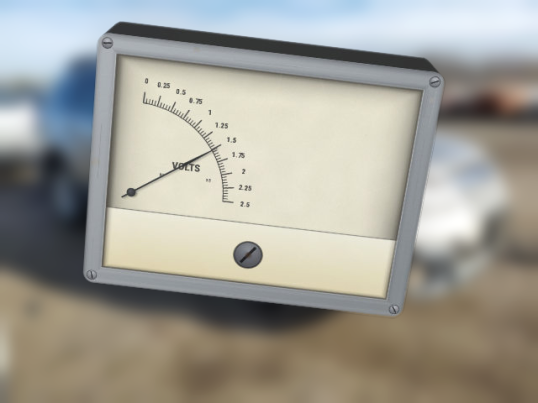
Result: **1.5** V
